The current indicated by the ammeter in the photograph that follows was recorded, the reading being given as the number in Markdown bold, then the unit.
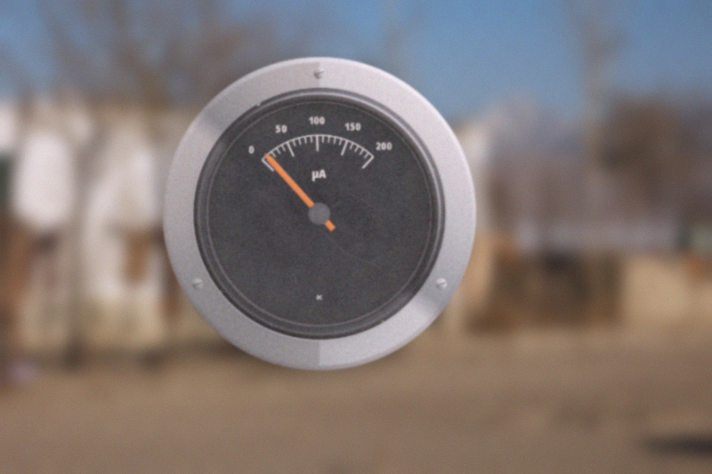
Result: **10** µA
